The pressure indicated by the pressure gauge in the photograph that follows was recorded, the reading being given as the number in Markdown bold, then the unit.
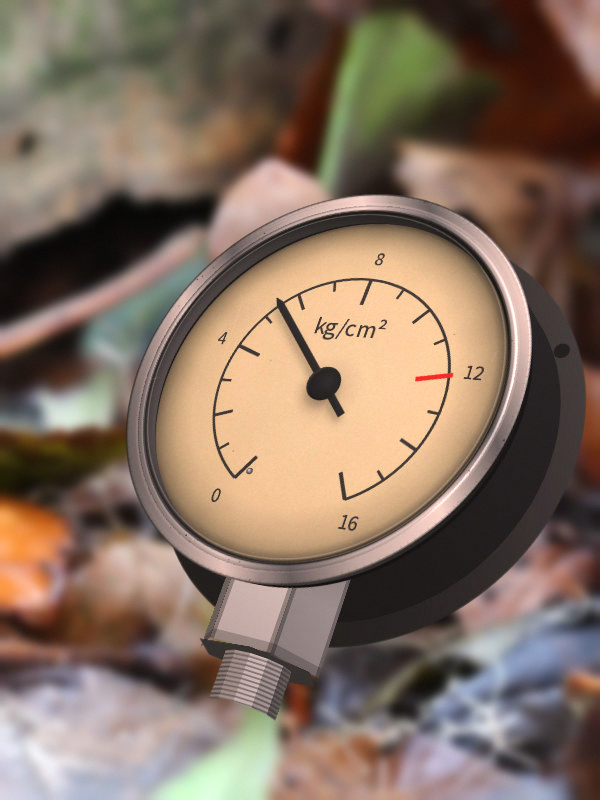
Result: **5.5** kg/cm²
